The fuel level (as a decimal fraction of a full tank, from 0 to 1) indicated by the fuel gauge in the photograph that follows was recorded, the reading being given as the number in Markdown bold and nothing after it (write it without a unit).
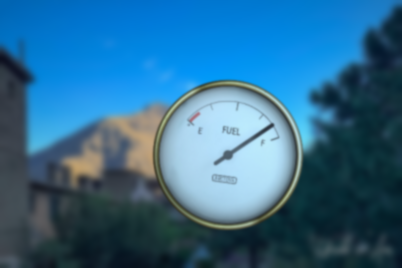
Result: **0.875**
